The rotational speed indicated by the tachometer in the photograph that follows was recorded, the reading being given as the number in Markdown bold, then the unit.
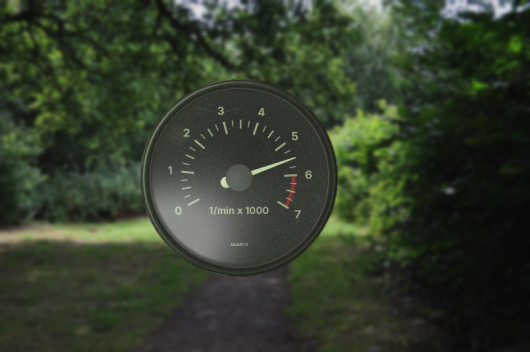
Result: **5500** rpm
